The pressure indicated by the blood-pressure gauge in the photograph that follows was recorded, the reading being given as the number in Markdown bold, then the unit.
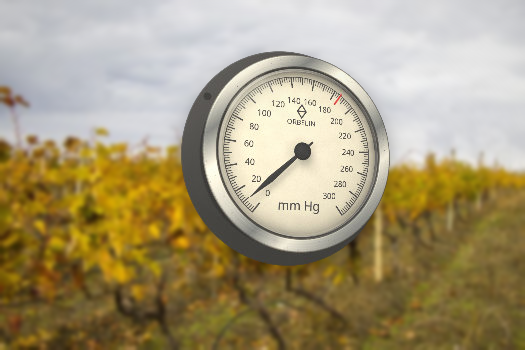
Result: **10** mmHg
